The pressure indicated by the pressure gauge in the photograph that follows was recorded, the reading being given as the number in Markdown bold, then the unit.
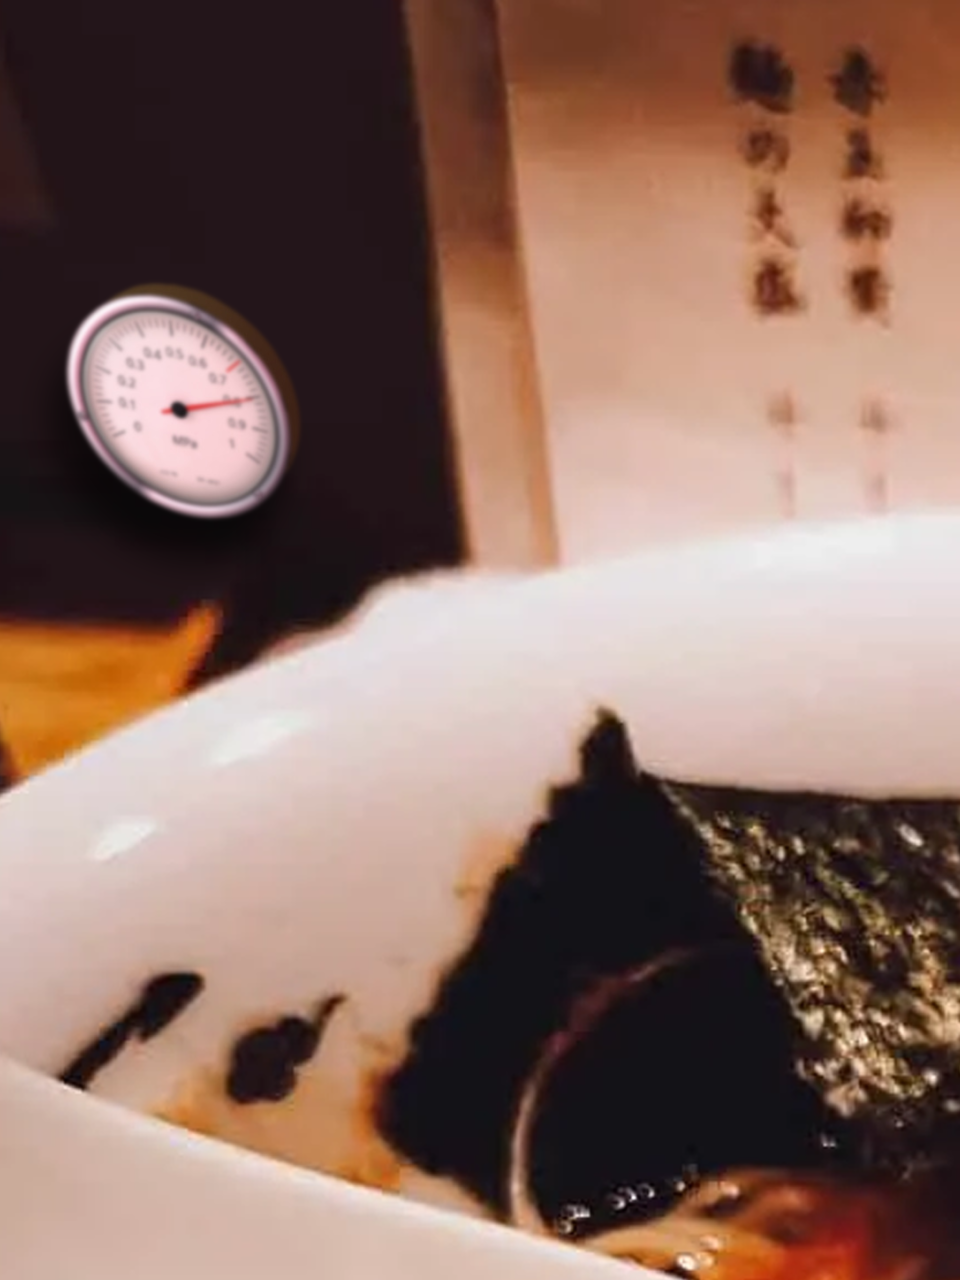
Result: **0.8** MPa
